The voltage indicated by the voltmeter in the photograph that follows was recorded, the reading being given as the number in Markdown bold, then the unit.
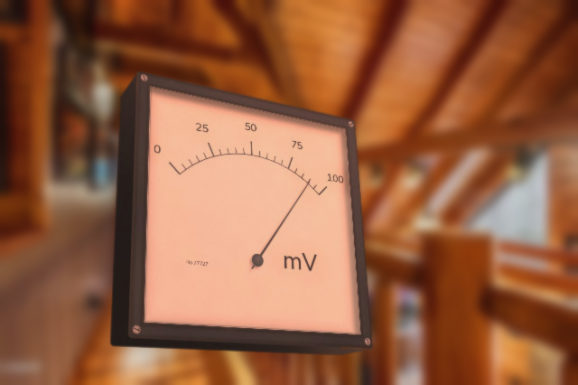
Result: **90** mV
